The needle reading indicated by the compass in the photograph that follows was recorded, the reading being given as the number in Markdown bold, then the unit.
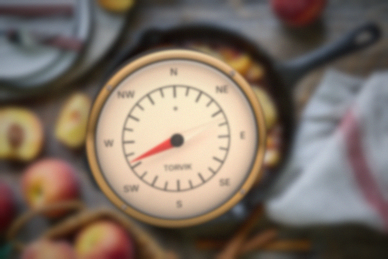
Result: **247.5** °
